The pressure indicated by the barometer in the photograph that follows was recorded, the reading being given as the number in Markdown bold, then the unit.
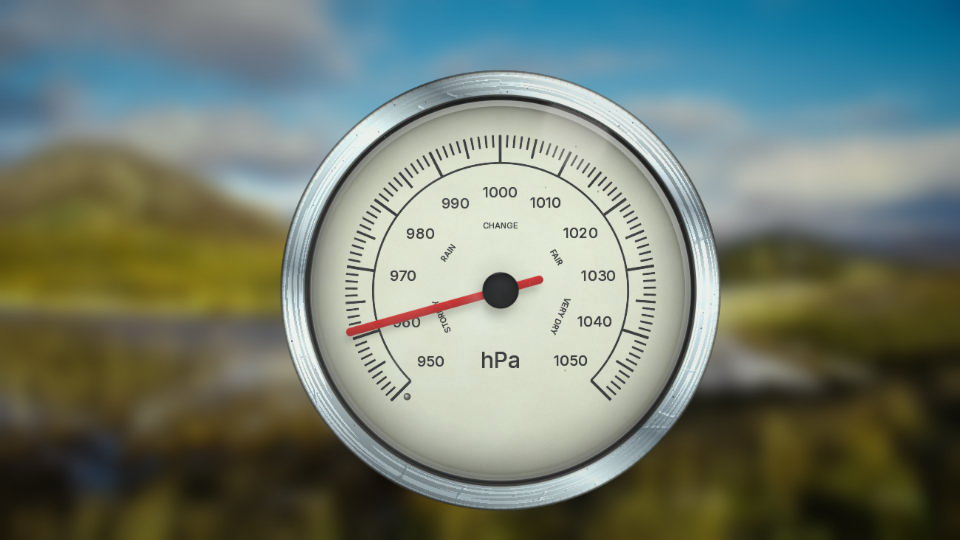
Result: **961** hPa
